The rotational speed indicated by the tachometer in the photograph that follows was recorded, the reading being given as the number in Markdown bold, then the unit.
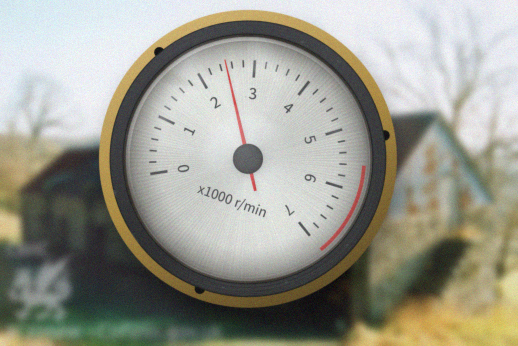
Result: **2500** rpm
